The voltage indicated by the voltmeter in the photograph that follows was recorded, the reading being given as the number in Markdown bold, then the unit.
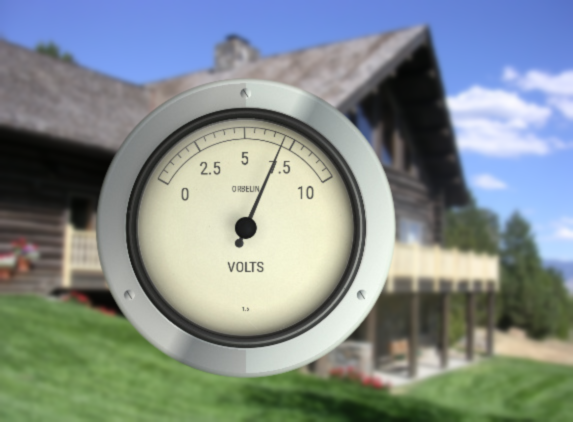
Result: **7** V
